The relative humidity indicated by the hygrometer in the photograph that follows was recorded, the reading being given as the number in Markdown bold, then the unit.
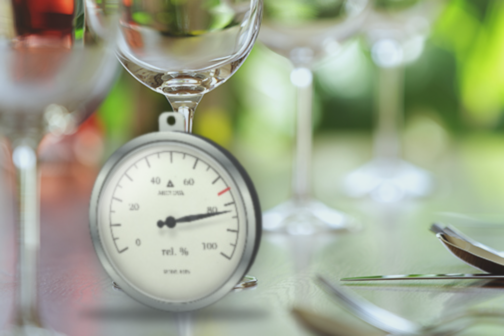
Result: **82.5** %
